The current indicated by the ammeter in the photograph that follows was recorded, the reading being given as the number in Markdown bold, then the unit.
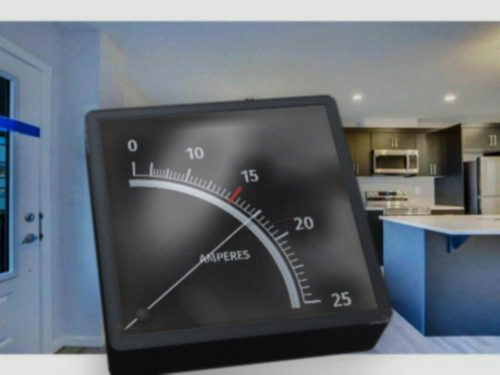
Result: **17.5** A
